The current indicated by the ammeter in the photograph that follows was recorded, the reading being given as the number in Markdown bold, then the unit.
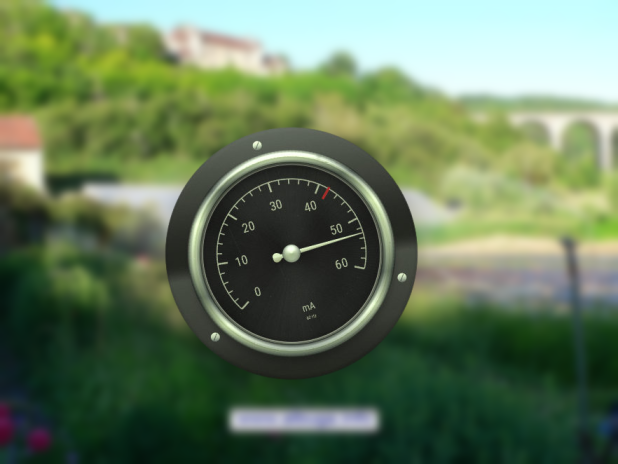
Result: **53** mA
